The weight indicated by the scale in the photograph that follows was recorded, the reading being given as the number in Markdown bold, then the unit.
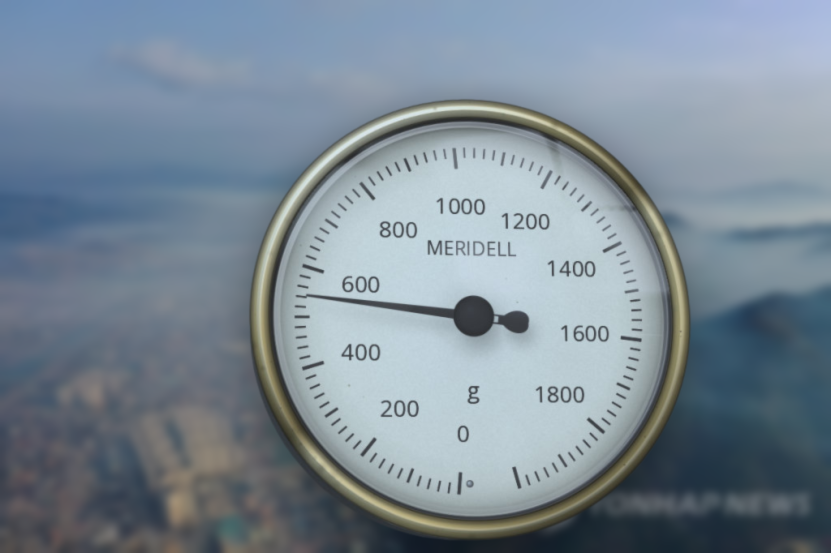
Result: **540** g
